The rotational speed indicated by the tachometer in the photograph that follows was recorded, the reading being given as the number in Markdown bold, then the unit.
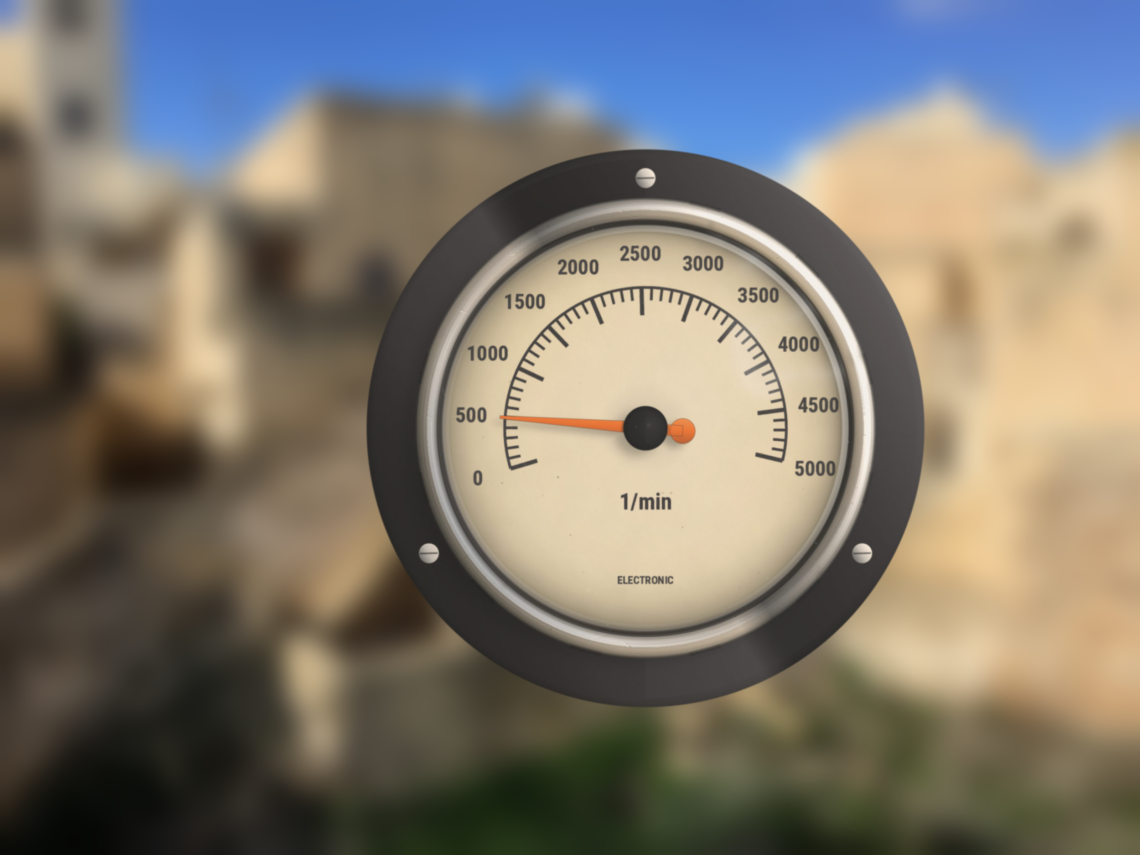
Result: **500** rpm
